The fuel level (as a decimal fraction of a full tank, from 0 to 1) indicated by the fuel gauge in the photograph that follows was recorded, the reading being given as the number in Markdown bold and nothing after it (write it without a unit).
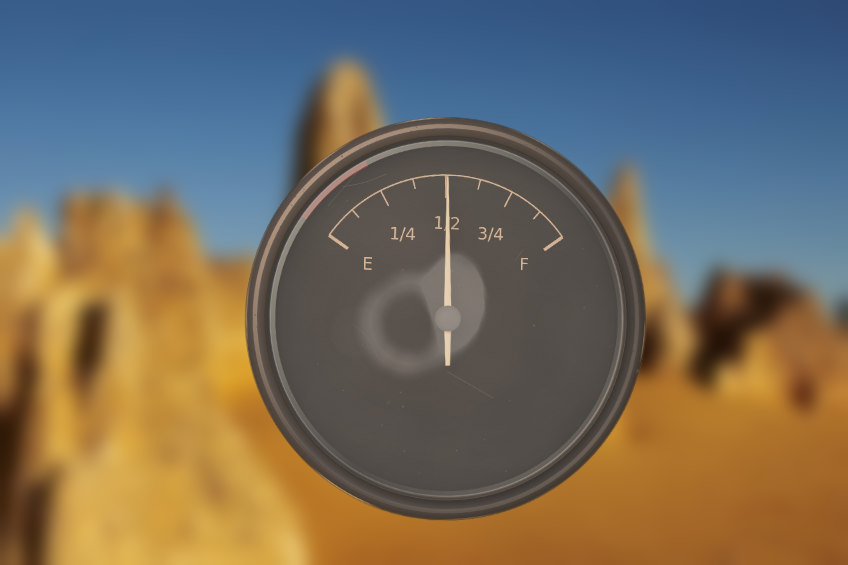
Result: **0.5**
